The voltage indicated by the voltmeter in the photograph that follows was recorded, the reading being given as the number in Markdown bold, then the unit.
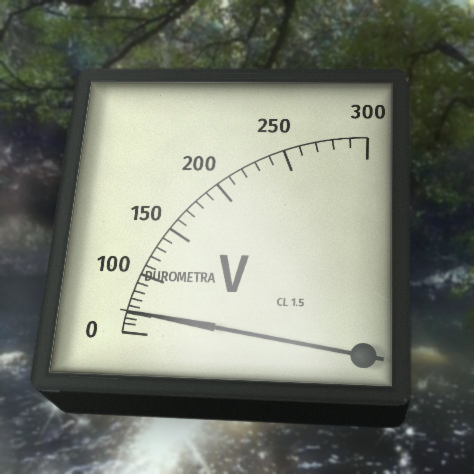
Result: **50** V
